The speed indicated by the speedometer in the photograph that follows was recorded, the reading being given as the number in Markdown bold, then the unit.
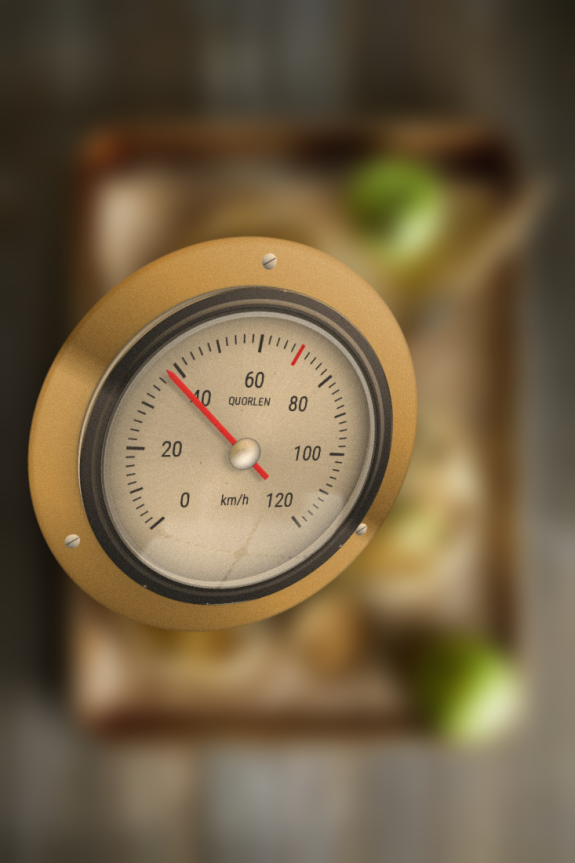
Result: **38** km/h
